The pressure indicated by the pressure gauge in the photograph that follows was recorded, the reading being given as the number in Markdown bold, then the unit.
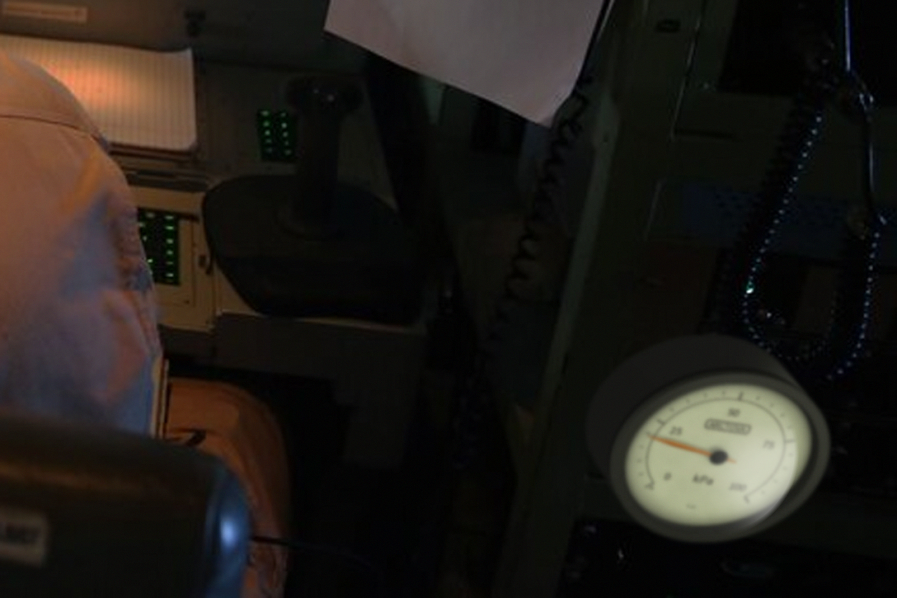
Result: **20** kPa
